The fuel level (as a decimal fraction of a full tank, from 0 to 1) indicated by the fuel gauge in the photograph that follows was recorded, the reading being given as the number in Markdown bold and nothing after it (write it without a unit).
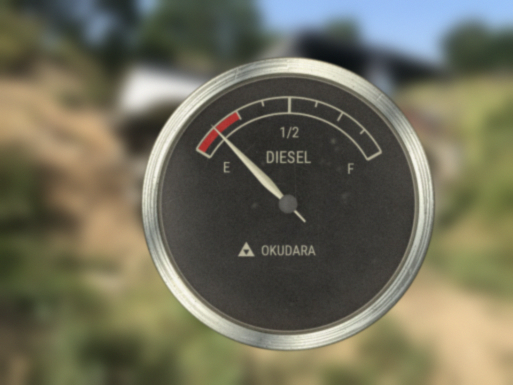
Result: **0.125**
